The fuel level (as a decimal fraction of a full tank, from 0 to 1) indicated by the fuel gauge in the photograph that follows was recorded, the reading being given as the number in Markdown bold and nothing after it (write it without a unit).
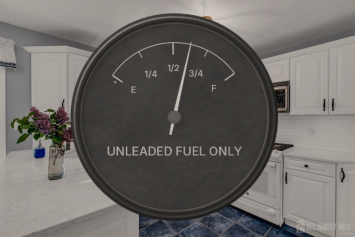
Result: **0.625**
